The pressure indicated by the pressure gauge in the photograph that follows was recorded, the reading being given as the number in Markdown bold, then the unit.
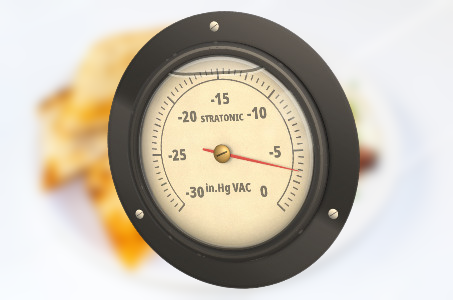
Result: **-3.5** inHg
